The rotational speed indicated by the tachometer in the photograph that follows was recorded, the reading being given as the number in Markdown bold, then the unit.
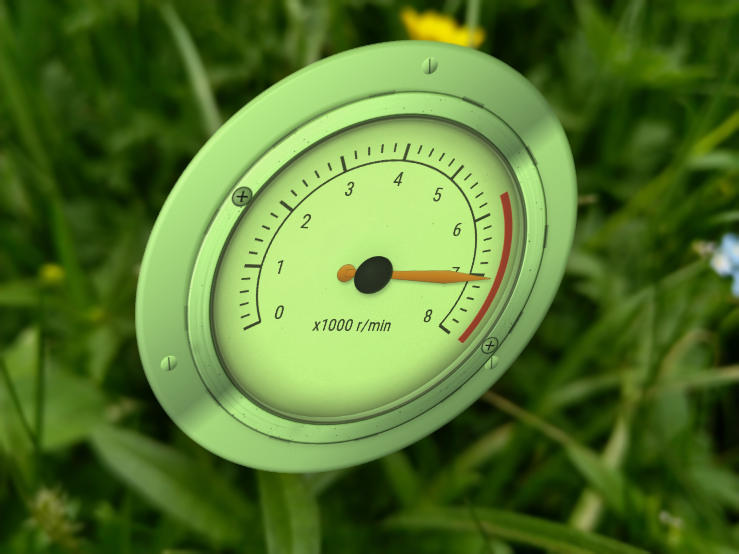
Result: **7000** rpm
